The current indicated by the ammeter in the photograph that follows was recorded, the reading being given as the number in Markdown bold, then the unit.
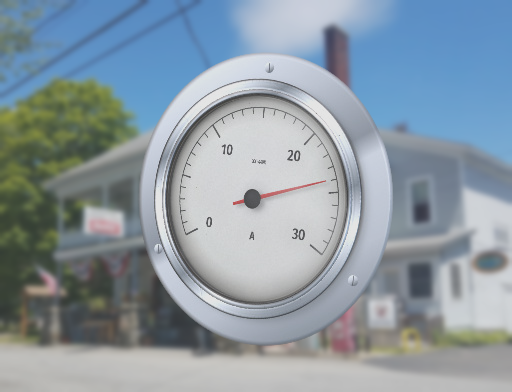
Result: **24** A
